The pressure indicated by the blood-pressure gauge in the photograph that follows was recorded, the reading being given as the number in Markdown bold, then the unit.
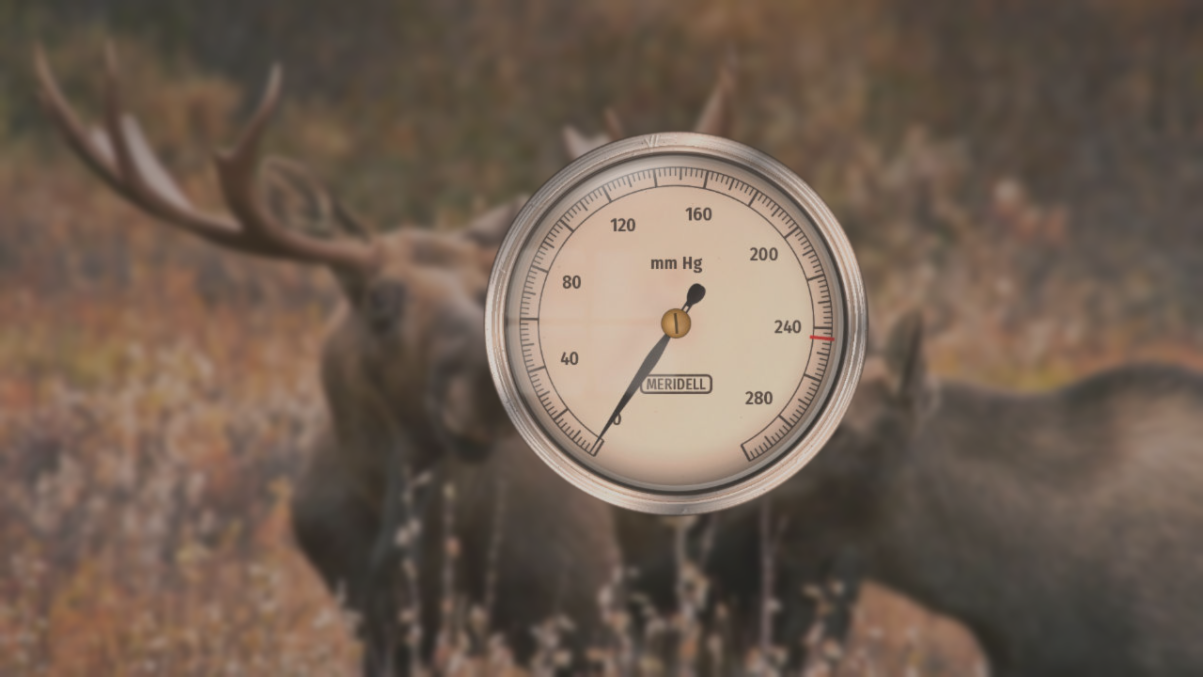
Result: **2** mmHg
